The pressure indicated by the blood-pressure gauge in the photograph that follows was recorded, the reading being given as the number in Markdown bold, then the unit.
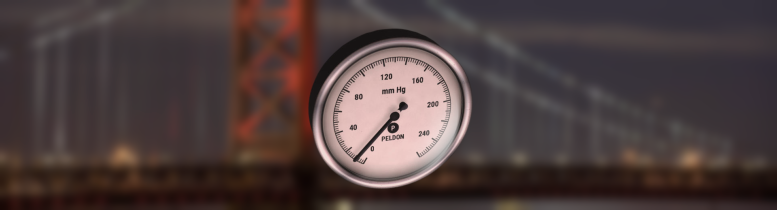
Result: **10** mmHg
